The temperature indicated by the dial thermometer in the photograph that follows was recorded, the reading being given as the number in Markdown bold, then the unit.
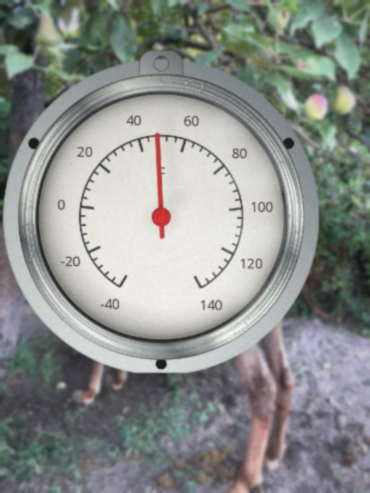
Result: **48** °F
